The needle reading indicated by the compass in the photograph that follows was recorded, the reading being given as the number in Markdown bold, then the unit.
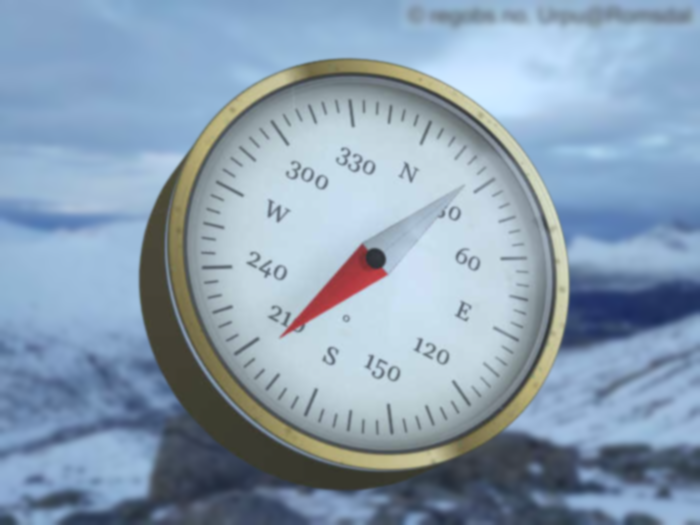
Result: **205** °
